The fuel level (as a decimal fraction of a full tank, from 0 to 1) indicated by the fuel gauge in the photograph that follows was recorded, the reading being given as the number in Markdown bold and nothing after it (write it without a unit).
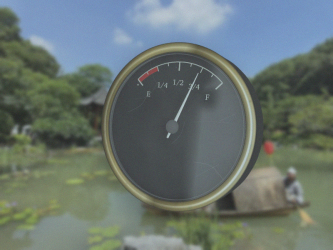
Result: **0.75**
